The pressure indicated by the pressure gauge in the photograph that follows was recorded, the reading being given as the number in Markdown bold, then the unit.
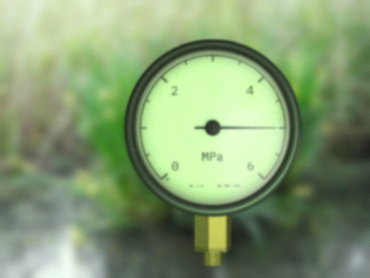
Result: **5** MPa
